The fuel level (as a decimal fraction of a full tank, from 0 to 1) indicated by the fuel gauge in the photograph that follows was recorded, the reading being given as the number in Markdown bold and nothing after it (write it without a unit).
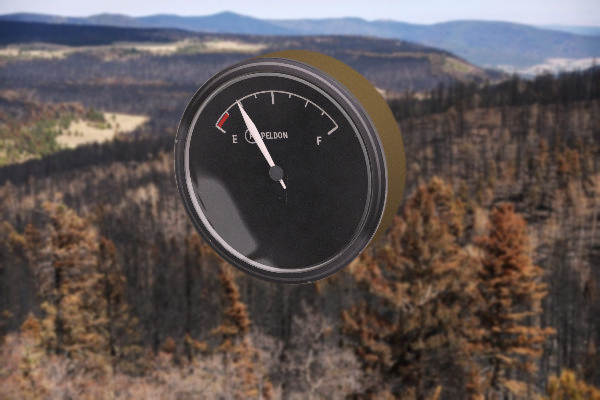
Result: **0.25**
